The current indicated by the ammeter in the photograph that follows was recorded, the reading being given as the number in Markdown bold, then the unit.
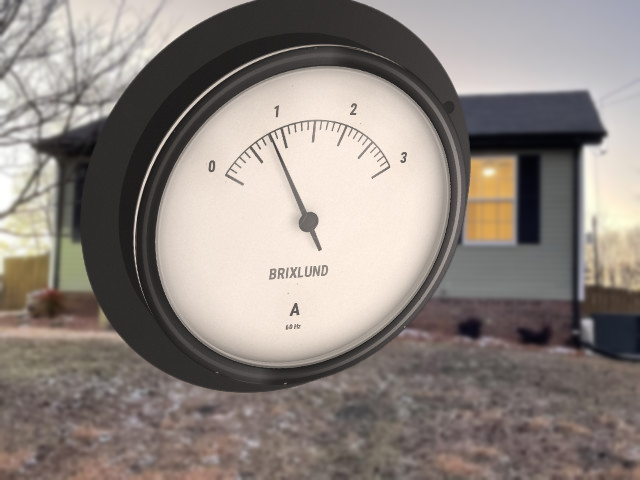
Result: **0.8** A
